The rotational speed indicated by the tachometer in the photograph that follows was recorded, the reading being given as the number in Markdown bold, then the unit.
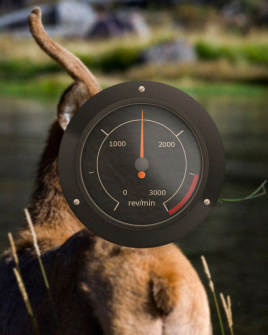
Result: **1500** rpm
